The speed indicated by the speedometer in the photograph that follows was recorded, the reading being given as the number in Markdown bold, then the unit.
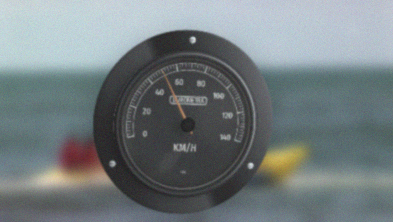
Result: **50** km/h
